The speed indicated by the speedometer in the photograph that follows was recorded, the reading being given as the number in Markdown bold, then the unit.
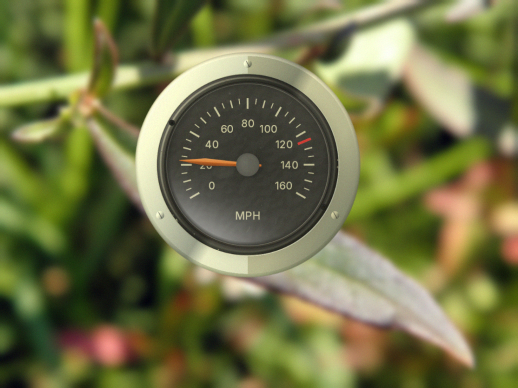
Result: **22.5** mph
